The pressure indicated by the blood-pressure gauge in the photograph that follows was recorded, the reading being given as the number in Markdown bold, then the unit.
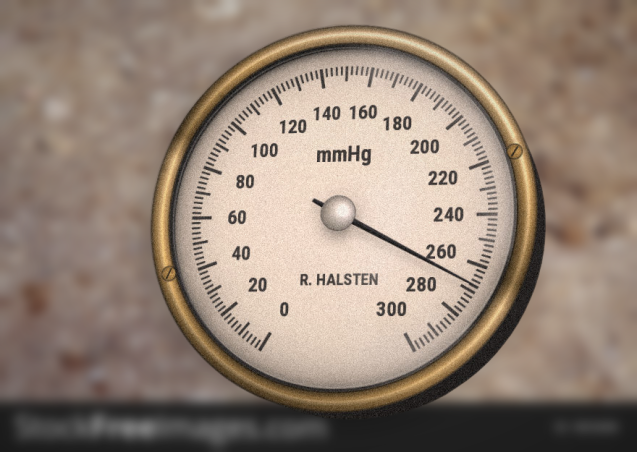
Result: **268** mmHg
